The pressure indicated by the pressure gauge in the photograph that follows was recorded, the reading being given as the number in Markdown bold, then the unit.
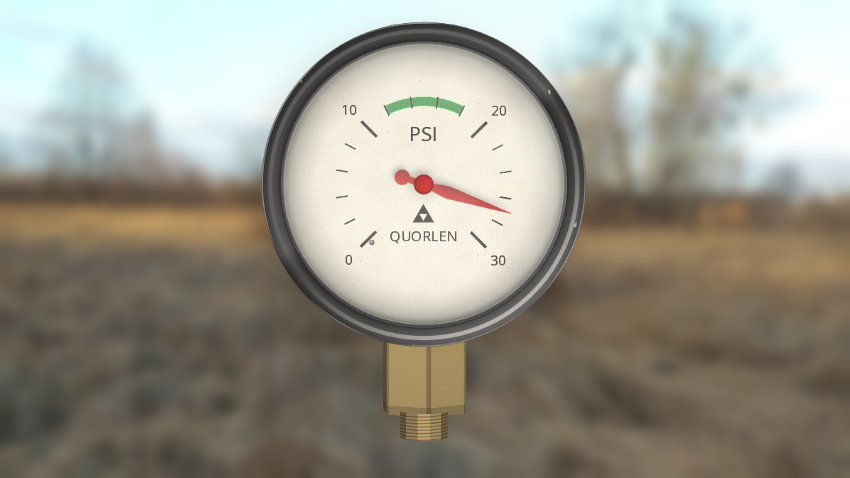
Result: **27** psi
